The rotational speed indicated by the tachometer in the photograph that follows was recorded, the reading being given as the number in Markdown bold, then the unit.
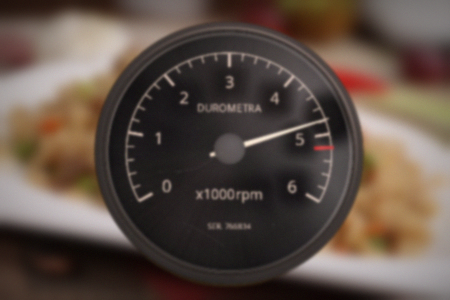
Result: **4800** rpm
